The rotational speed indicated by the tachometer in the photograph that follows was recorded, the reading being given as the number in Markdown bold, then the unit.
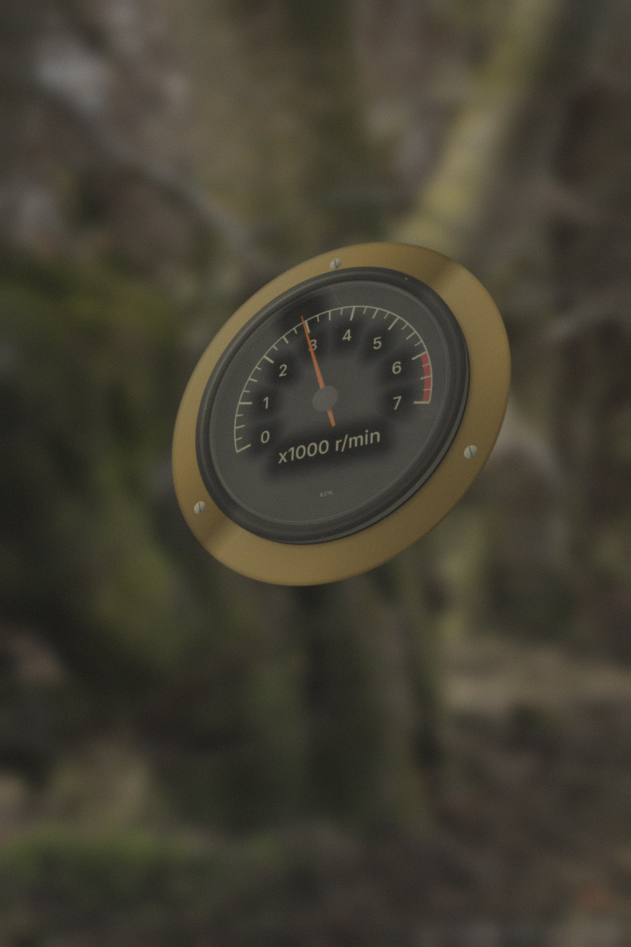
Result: **3000** rpm
